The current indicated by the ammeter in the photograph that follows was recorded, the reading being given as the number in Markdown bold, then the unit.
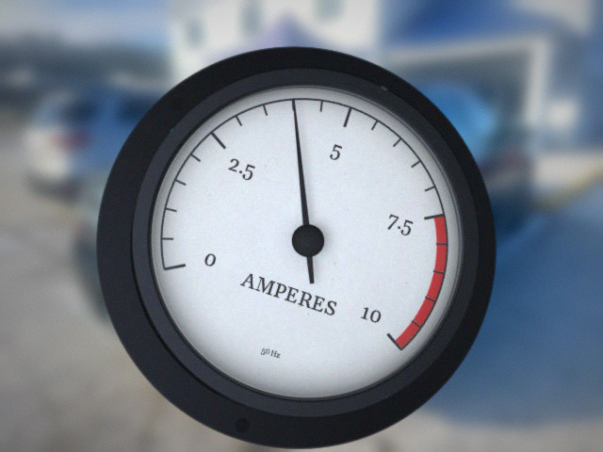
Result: **4** A
